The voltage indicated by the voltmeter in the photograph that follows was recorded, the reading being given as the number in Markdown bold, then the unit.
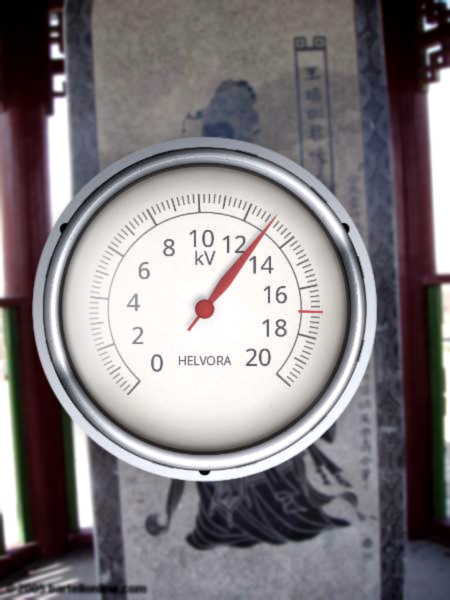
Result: **13** kV
